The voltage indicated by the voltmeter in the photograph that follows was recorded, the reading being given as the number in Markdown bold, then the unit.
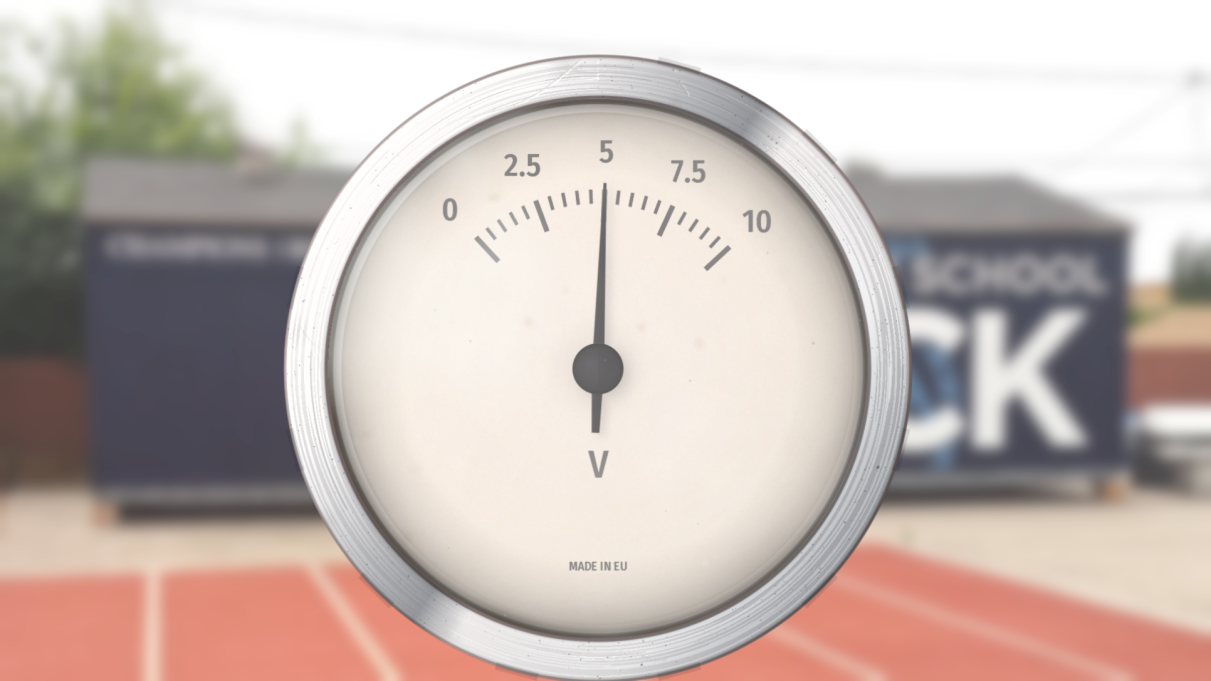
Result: **5** V
